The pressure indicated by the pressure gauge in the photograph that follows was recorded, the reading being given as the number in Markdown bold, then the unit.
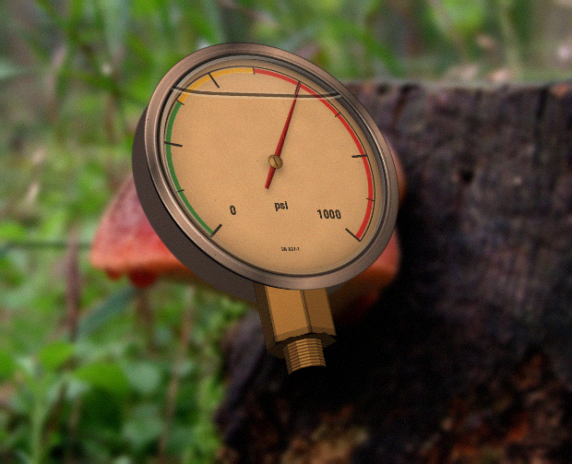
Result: **600** psi
